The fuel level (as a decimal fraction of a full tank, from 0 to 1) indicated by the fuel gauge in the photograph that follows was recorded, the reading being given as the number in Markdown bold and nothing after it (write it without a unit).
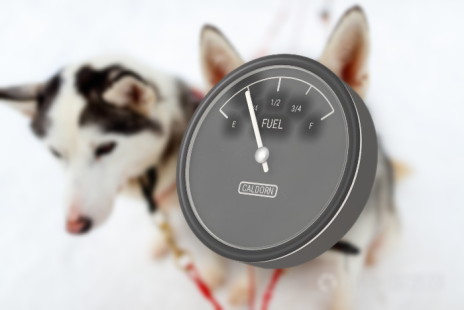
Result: **0.25**
